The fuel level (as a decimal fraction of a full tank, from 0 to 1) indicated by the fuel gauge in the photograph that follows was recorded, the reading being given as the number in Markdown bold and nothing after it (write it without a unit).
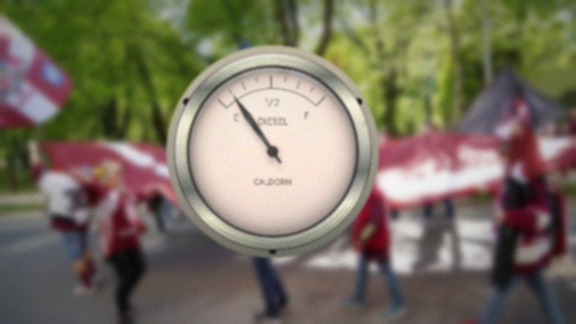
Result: **0.125**
